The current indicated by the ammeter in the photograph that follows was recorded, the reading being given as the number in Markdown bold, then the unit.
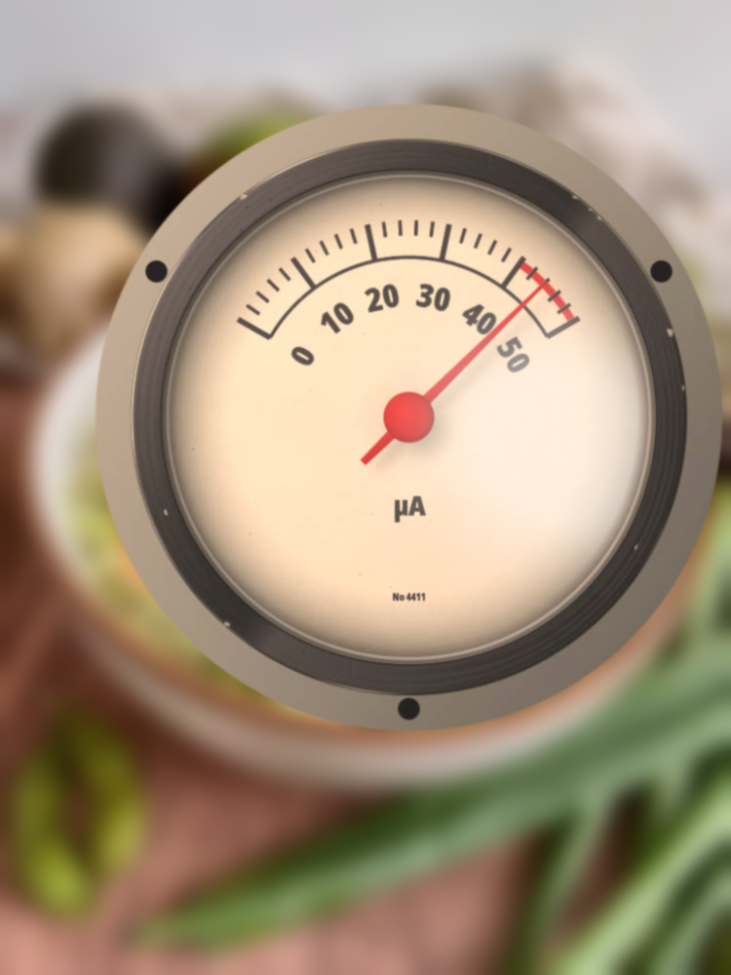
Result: **44** µA
